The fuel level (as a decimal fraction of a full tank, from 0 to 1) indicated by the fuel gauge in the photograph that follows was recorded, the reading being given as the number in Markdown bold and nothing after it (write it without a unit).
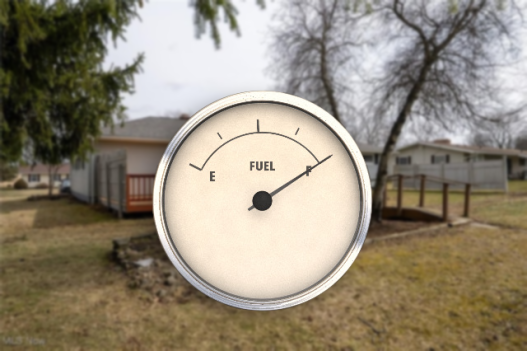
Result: **1**
